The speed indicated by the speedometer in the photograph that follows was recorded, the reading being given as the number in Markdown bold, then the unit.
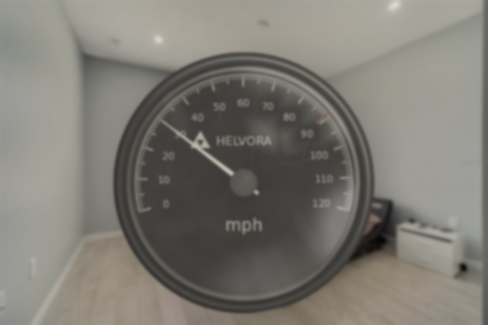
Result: **30** mph
